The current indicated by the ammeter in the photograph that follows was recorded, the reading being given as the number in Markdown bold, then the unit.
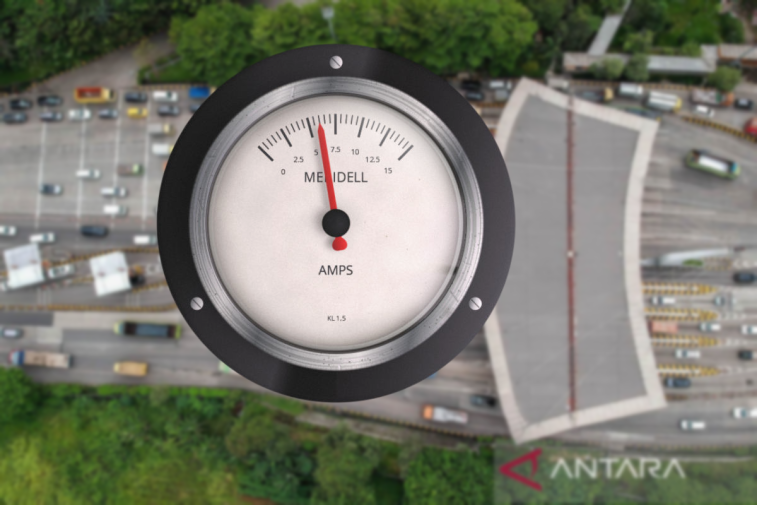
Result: **6** A
